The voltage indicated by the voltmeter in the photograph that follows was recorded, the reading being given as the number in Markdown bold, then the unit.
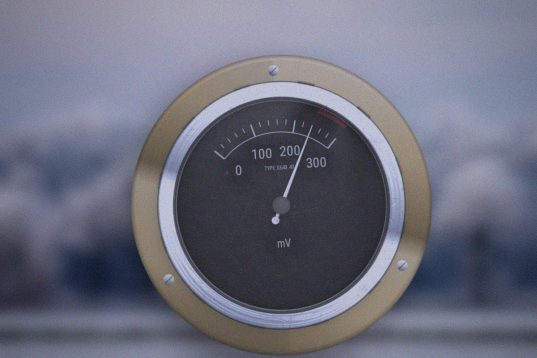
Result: **240** mV
